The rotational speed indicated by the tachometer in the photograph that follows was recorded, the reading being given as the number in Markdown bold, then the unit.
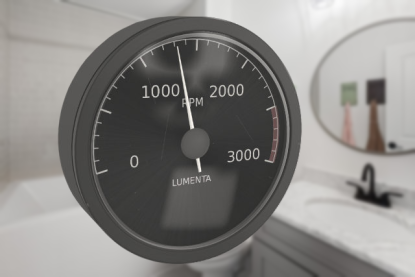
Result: **1300** rpm
